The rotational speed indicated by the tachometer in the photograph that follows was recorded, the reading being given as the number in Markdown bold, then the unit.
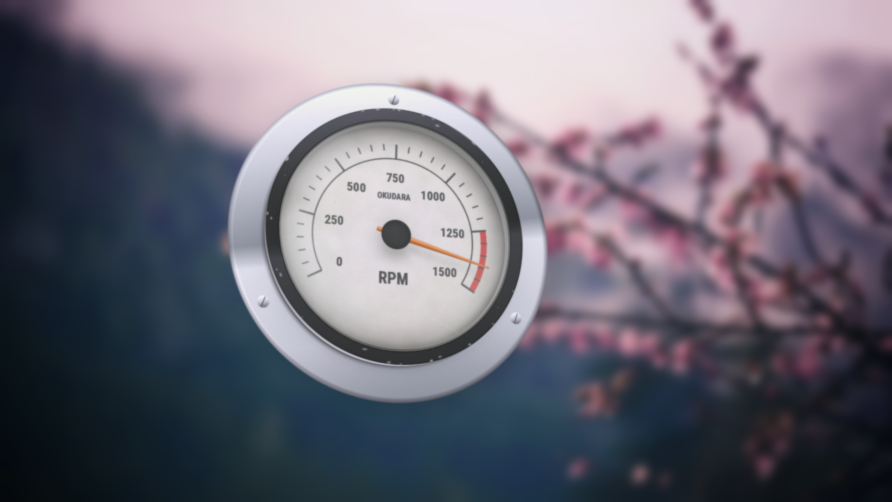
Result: **1400** rpm
